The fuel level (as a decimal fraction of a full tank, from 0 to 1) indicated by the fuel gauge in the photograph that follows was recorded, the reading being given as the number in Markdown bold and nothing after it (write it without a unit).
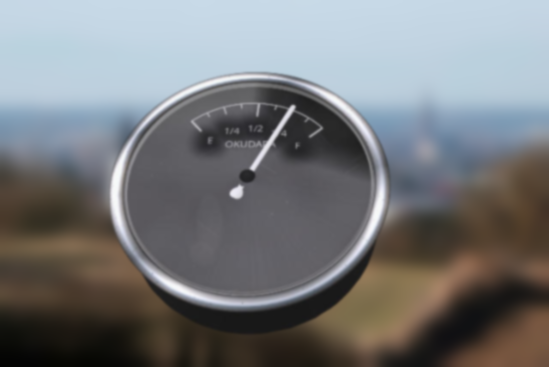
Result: **0.75**
